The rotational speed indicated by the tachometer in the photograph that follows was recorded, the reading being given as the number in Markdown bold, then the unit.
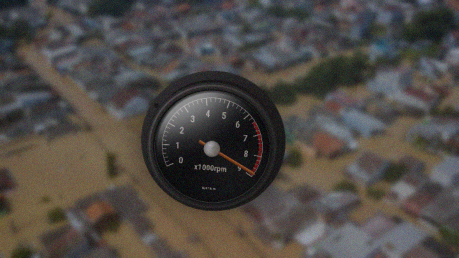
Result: **8800** rpm
